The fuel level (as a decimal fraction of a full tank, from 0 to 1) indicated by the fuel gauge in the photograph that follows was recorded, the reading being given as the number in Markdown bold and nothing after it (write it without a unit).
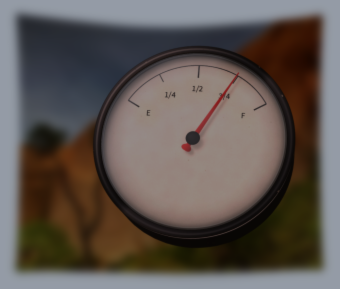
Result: **0.75**
